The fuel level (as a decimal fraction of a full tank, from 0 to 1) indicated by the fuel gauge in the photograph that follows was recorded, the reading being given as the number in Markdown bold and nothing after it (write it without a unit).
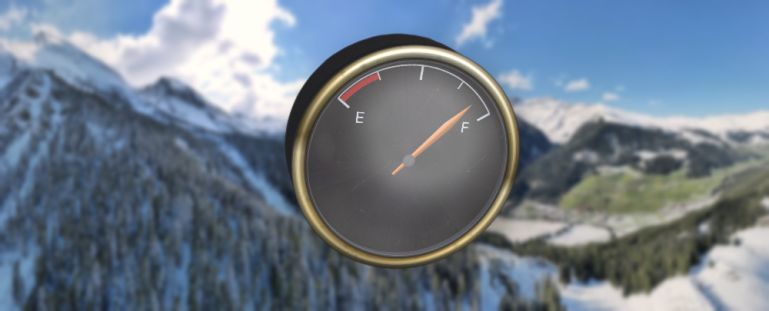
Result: **0.875**
